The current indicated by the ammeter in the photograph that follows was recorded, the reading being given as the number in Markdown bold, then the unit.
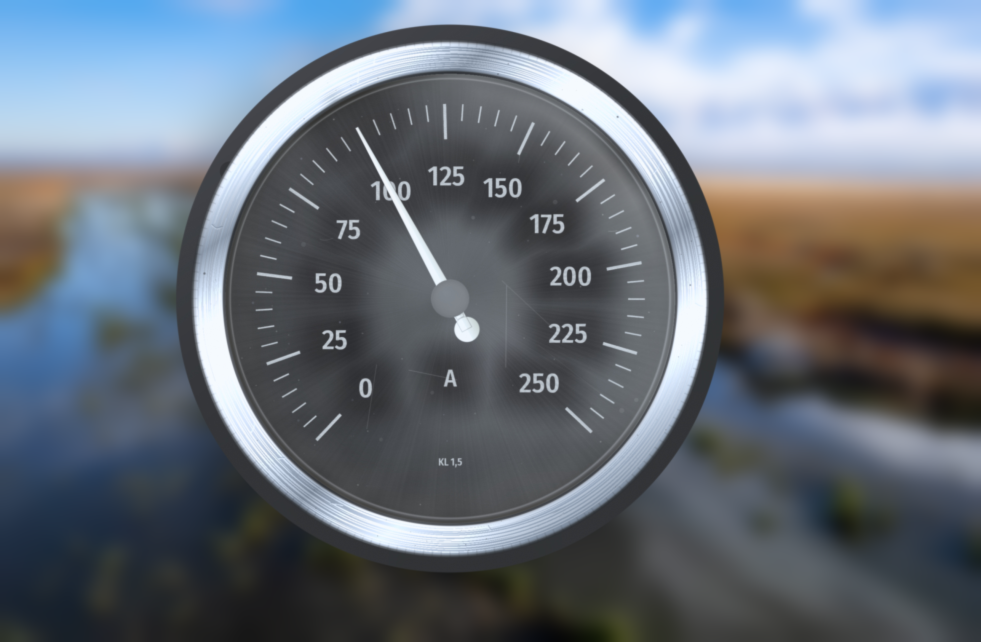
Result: **100** A
